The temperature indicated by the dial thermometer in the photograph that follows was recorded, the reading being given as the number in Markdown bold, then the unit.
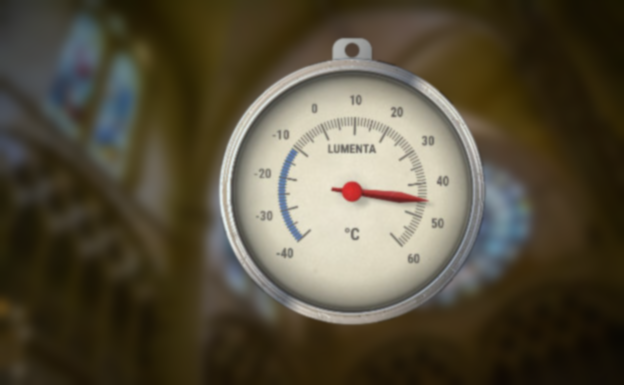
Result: **45** °C
